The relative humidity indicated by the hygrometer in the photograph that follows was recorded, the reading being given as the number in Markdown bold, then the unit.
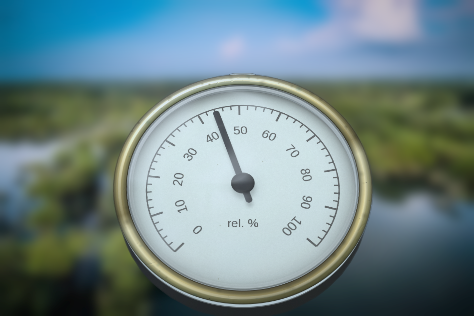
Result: **44** %
